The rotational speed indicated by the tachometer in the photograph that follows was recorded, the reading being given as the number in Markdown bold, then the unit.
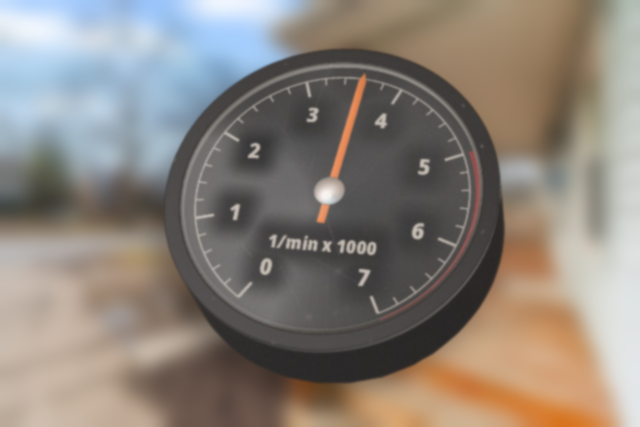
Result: **3600** rpm
